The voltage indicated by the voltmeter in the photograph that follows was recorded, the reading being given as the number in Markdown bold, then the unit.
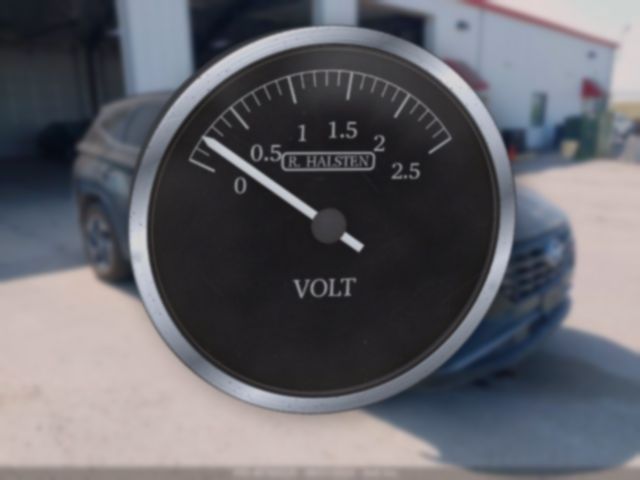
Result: **0.2** V
